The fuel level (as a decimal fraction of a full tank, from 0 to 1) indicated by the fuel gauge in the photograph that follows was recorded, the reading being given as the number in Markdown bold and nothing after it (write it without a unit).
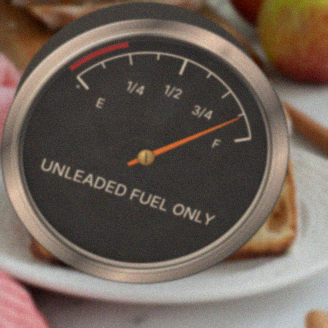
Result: **0.875**
